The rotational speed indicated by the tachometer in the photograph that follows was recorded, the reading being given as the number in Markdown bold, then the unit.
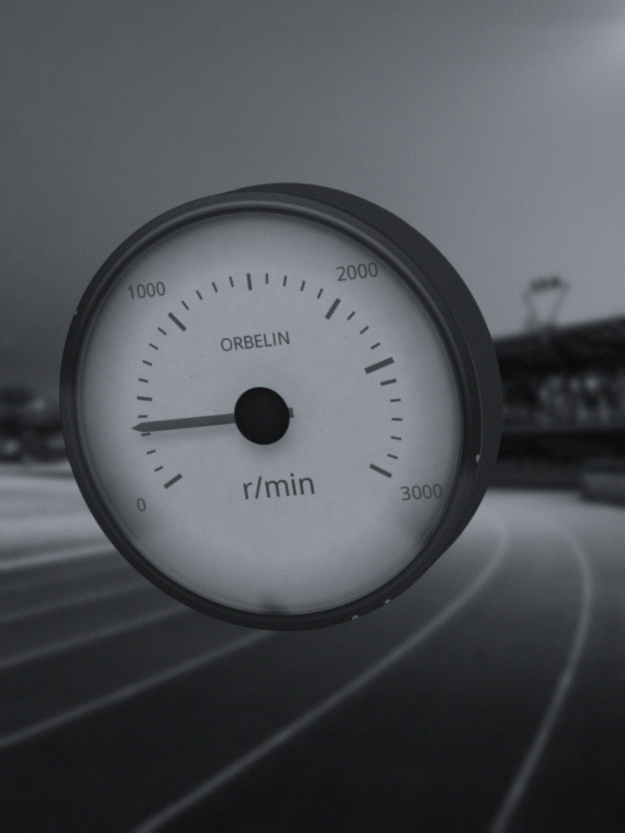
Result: **350** rpm
